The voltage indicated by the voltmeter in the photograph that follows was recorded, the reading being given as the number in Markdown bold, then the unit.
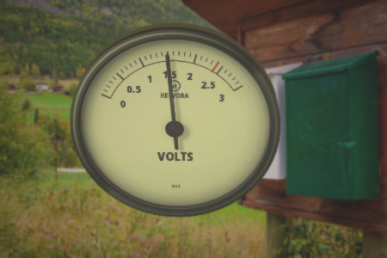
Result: **1.5** V
